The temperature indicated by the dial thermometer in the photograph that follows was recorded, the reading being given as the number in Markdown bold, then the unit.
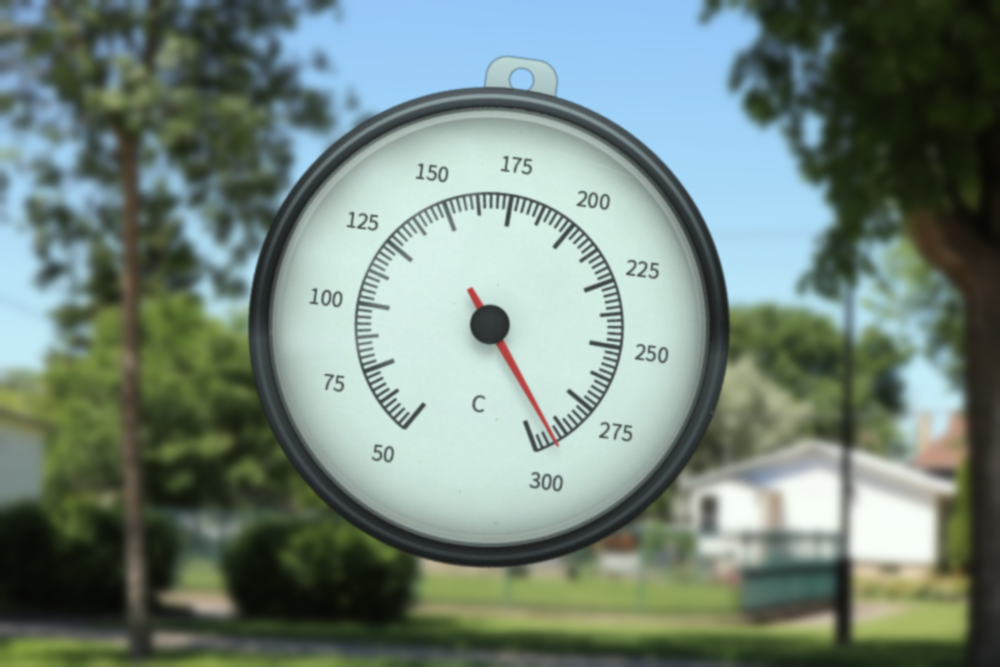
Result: **292.5** °C
